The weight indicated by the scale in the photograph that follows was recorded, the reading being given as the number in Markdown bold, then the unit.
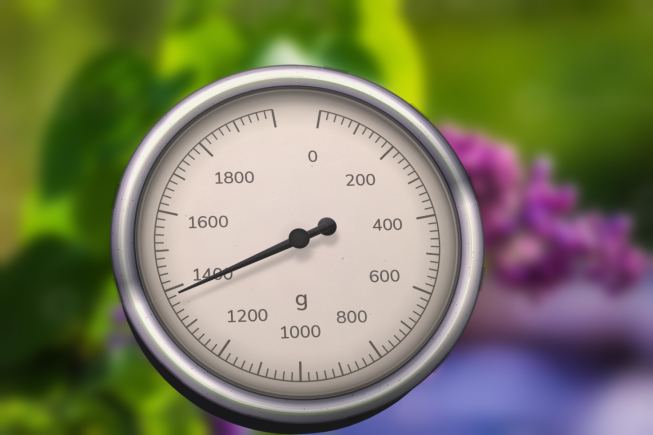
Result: **1380** g
